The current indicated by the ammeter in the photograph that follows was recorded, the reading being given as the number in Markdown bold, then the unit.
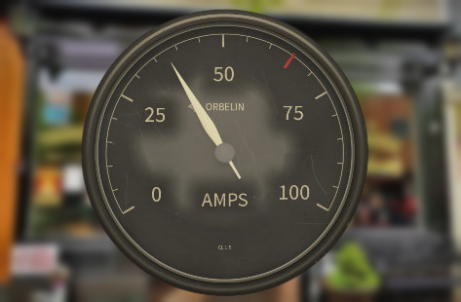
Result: **37.5** A
